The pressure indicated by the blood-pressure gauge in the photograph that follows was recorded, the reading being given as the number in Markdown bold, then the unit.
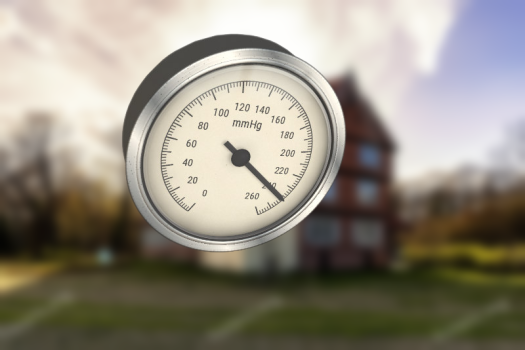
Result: **240** mmHg
